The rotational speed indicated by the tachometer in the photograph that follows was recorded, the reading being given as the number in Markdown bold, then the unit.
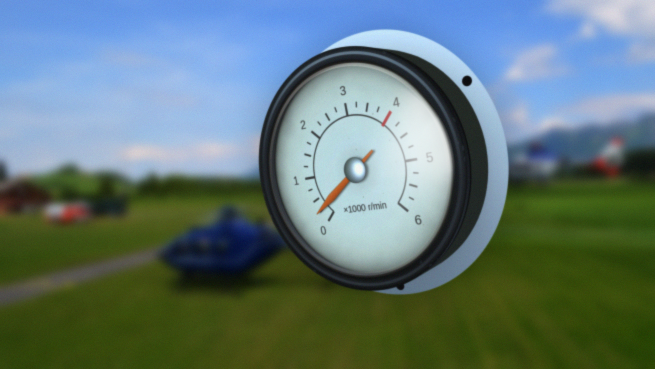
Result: **250** rpm
